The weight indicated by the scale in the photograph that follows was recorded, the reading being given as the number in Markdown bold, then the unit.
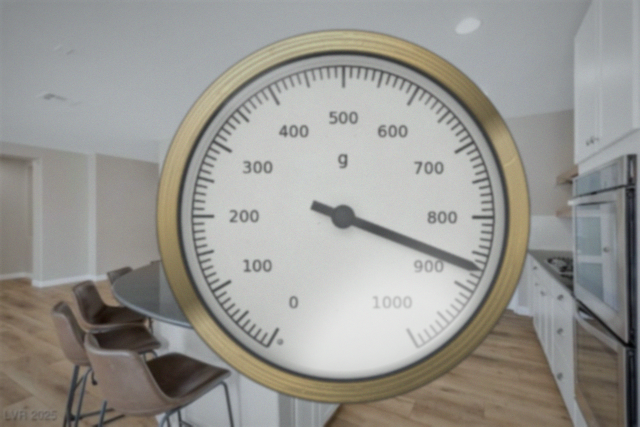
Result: **870** g
